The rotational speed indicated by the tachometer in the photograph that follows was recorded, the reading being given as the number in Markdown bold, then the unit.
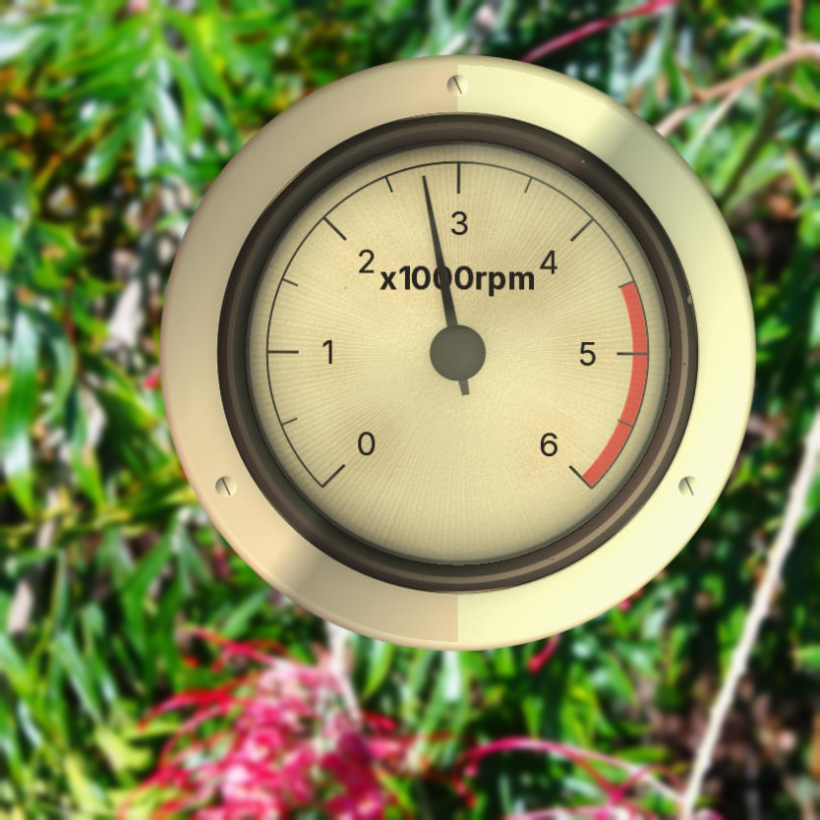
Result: **2750** rpm
